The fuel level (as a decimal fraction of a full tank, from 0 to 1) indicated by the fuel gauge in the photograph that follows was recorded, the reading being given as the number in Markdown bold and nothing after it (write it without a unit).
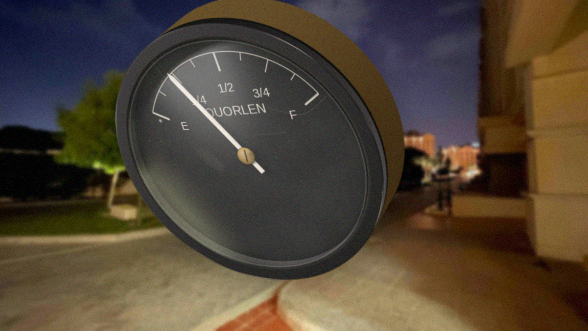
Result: **0.25**
